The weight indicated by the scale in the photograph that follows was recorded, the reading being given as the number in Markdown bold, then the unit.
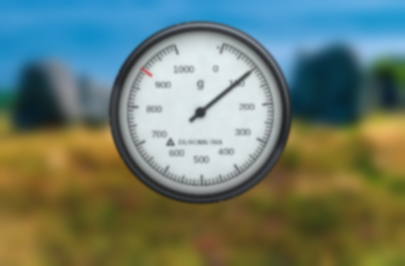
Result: **100** g
